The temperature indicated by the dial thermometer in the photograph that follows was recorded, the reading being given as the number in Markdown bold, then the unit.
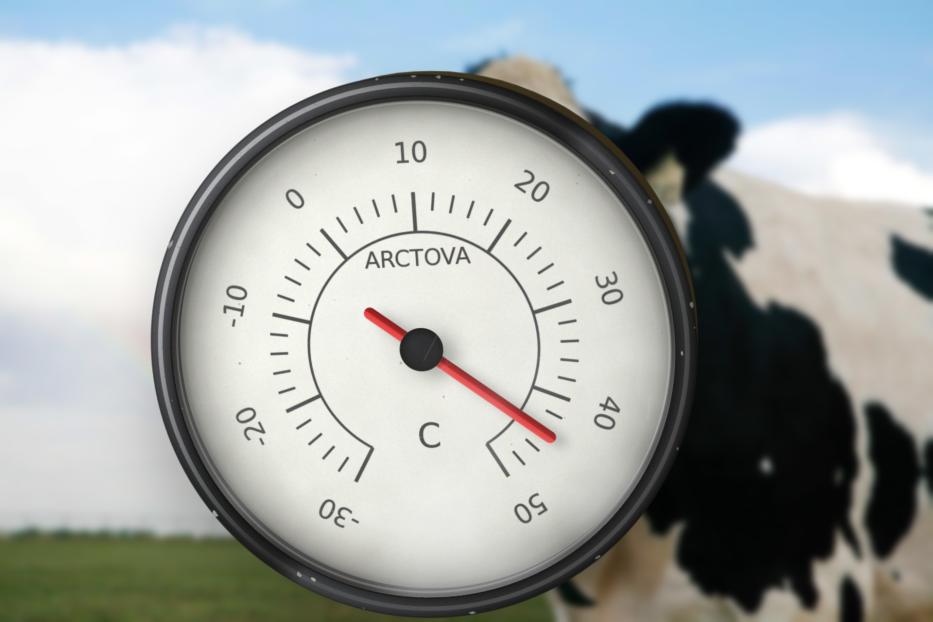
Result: **44** °C
